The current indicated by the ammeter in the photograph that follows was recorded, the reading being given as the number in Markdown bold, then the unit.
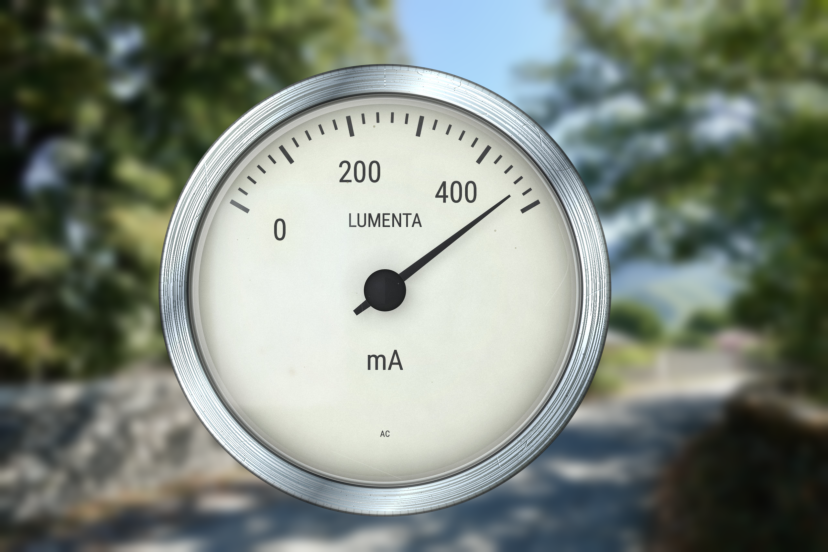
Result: **470** mA
